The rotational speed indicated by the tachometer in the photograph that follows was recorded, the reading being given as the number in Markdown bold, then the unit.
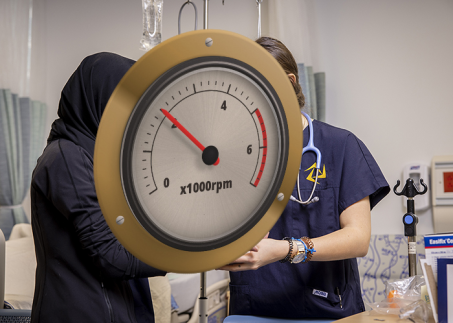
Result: **2000** rpm
